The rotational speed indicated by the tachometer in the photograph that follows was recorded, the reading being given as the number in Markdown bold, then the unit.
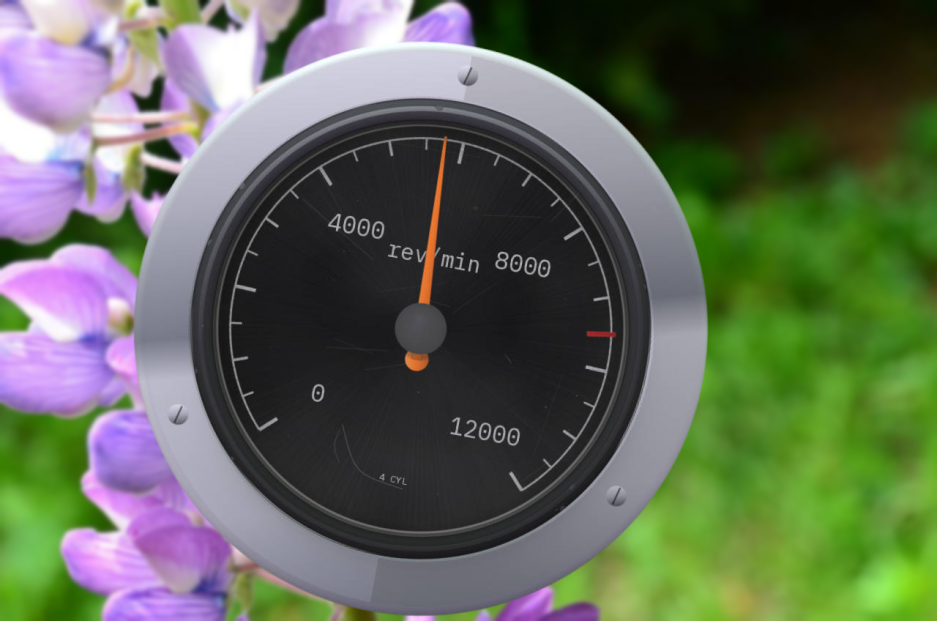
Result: **5750** rpm
